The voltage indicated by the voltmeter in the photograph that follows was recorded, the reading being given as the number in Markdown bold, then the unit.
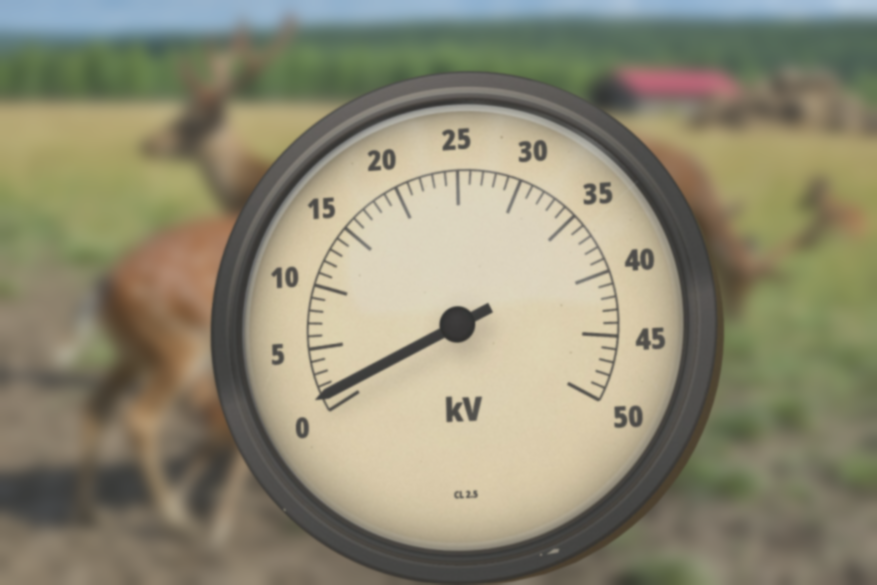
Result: **1** kV
